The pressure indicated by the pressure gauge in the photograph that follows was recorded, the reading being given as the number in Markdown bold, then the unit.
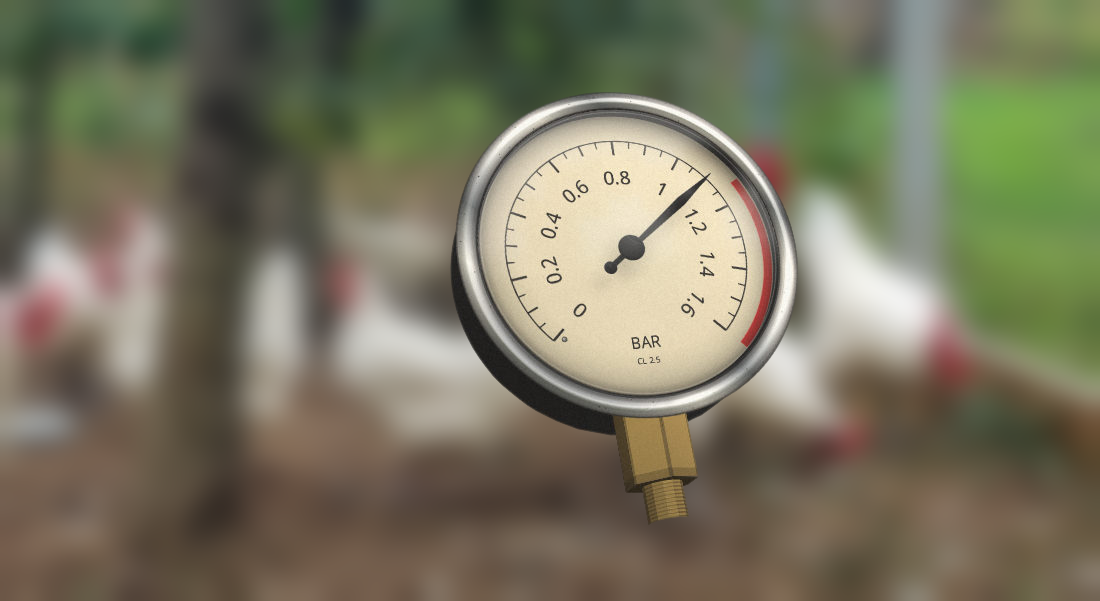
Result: **1.1** bar
